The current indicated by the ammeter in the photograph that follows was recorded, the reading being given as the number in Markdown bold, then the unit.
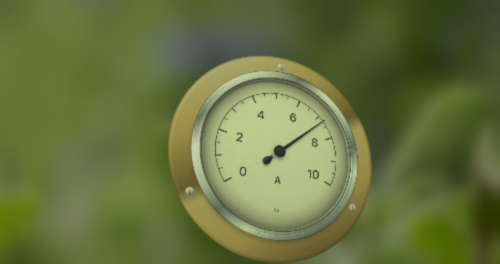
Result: **7.25** A
